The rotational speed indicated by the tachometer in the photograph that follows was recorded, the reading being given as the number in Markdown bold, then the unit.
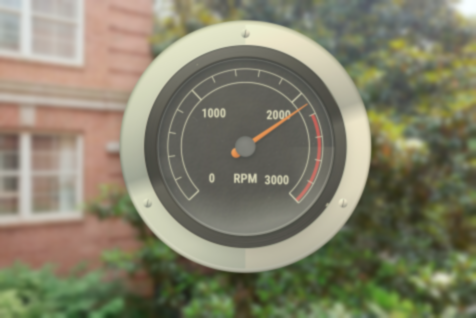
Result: **2100** rpm
